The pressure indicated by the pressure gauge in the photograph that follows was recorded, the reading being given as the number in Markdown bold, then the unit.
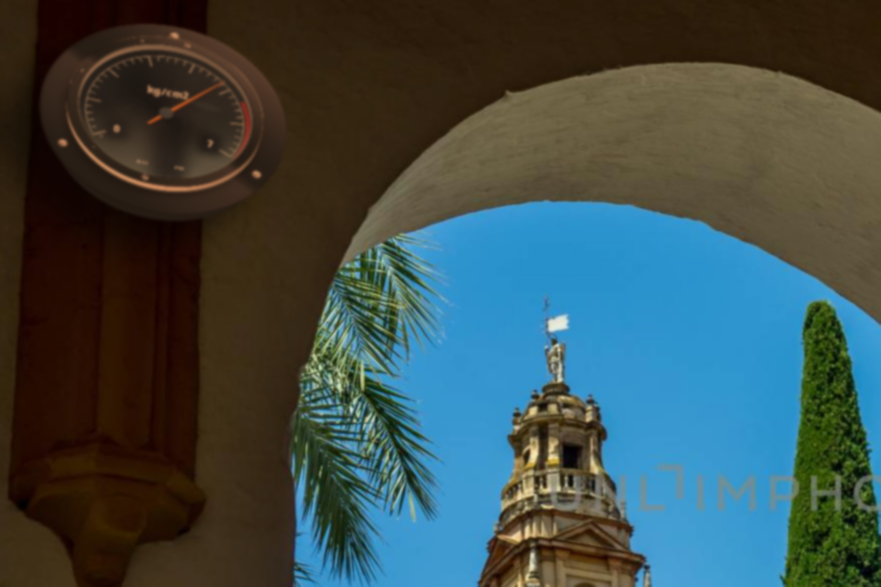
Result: **4.8** kg/cm²
